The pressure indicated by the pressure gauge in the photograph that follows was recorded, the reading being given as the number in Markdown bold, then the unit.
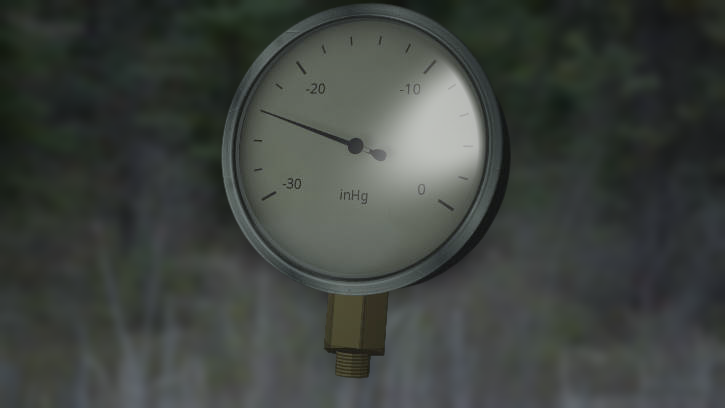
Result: **-24** inHg
